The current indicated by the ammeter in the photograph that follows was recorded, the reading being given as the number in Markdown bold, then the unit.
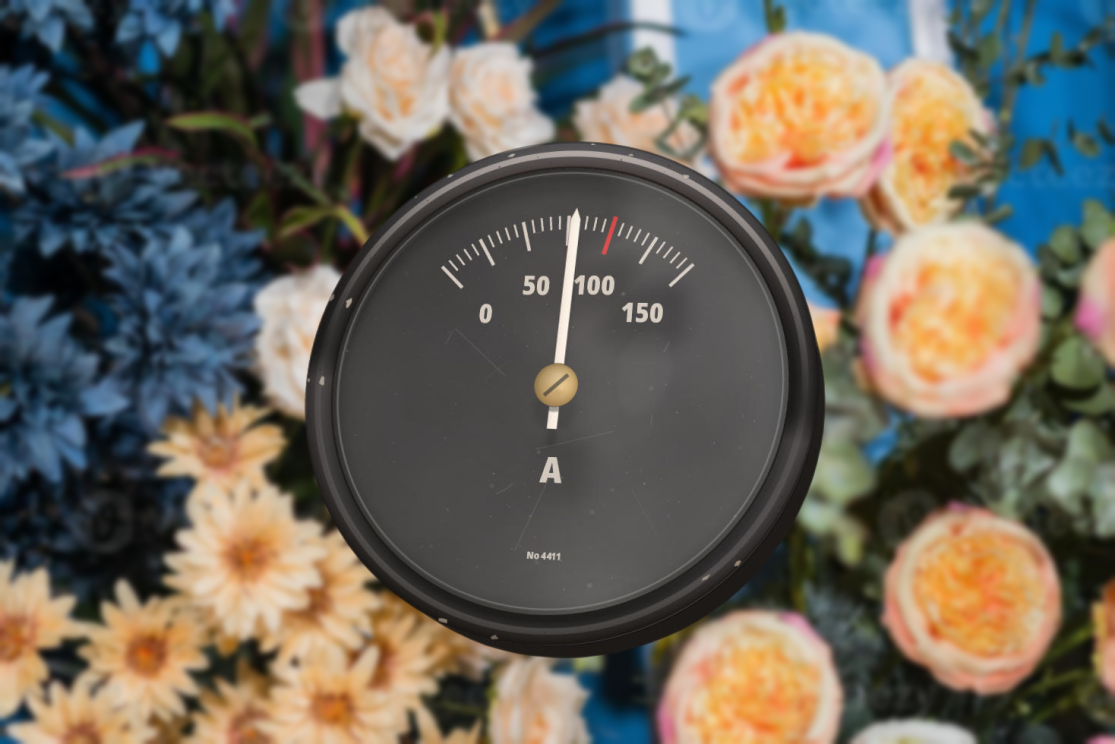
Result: **80** A
